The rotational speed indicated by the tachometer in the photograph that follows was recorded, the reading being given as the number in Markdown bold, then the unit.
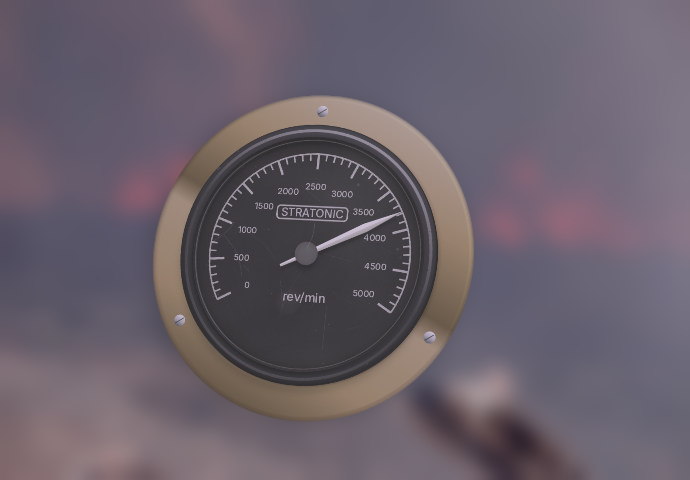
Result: **3800** rpm
